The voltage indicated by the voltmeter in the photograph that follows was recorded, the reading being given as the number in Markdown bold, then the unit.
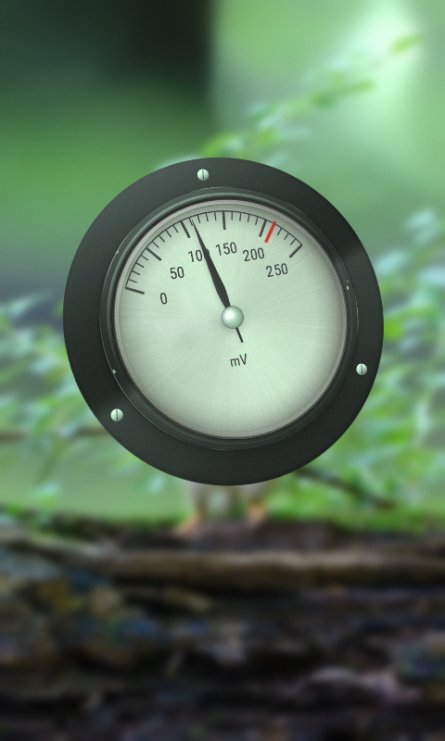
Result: **110** mV
